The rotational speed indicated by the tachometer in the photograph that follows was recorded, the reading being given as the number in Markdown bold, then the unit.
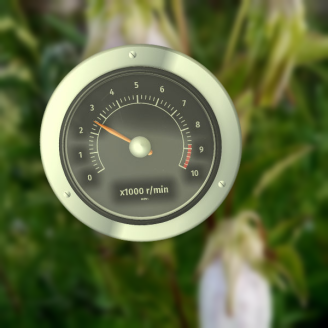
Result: **2600** rpm
